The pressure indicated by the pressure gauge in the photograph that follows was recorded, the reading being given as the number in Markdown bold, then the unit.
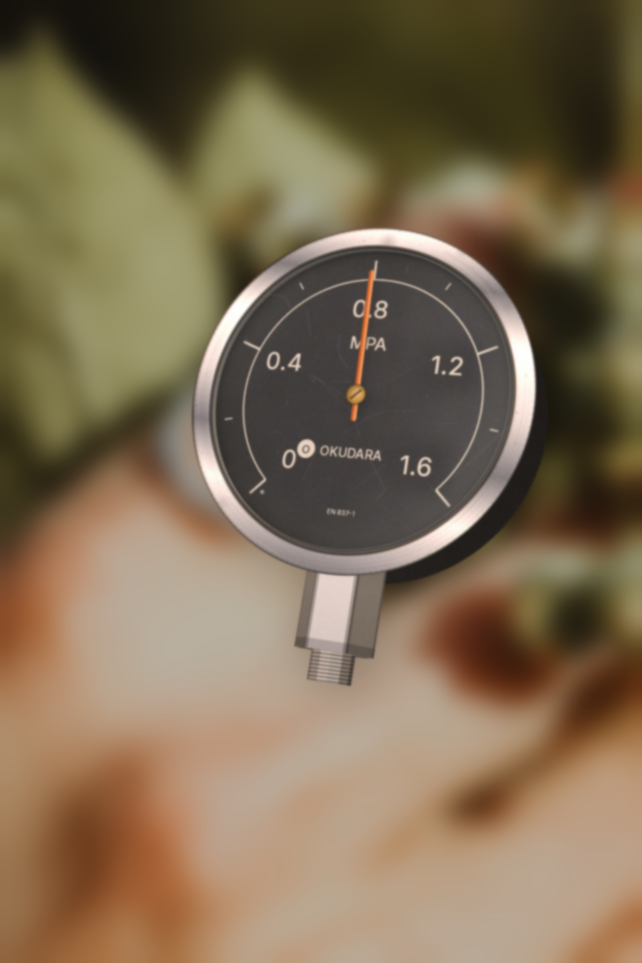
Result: **0.8** MPa
